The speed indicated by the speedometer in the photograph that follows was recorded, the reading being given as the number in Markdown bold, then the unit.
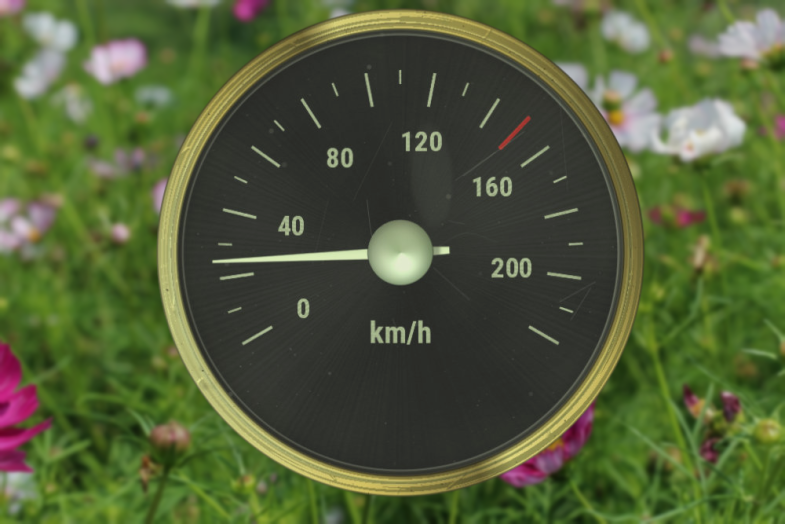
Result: **25** km/h
